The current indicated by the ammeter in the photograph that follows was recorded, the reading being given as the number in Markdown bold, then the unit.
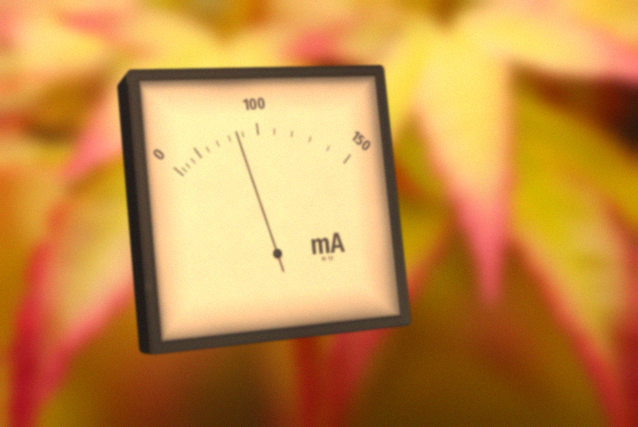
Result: **85** mA
